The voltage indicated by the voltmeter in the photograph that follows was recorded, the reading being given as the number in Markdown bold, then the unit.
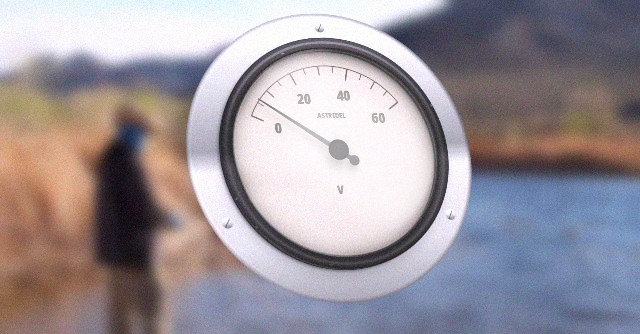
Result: **5** V
